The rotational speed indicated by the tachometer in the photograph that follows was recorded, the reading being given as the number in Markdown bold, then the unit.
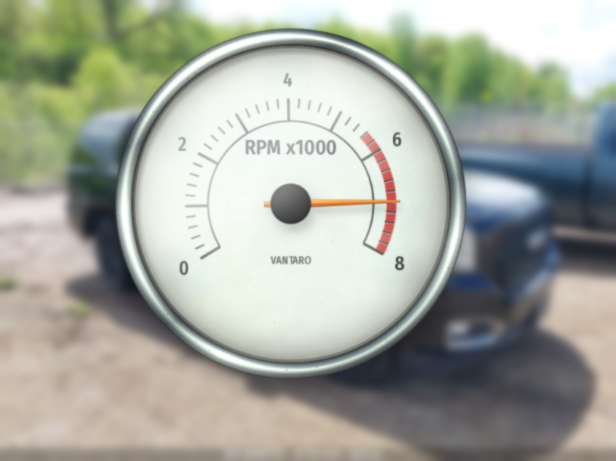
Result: **7000** rpm
